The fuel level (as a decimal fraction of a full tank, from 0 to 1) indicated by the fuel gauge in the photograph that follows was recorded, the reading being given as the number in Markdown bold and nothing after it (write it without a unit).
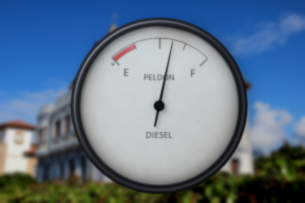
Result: **0.625**
